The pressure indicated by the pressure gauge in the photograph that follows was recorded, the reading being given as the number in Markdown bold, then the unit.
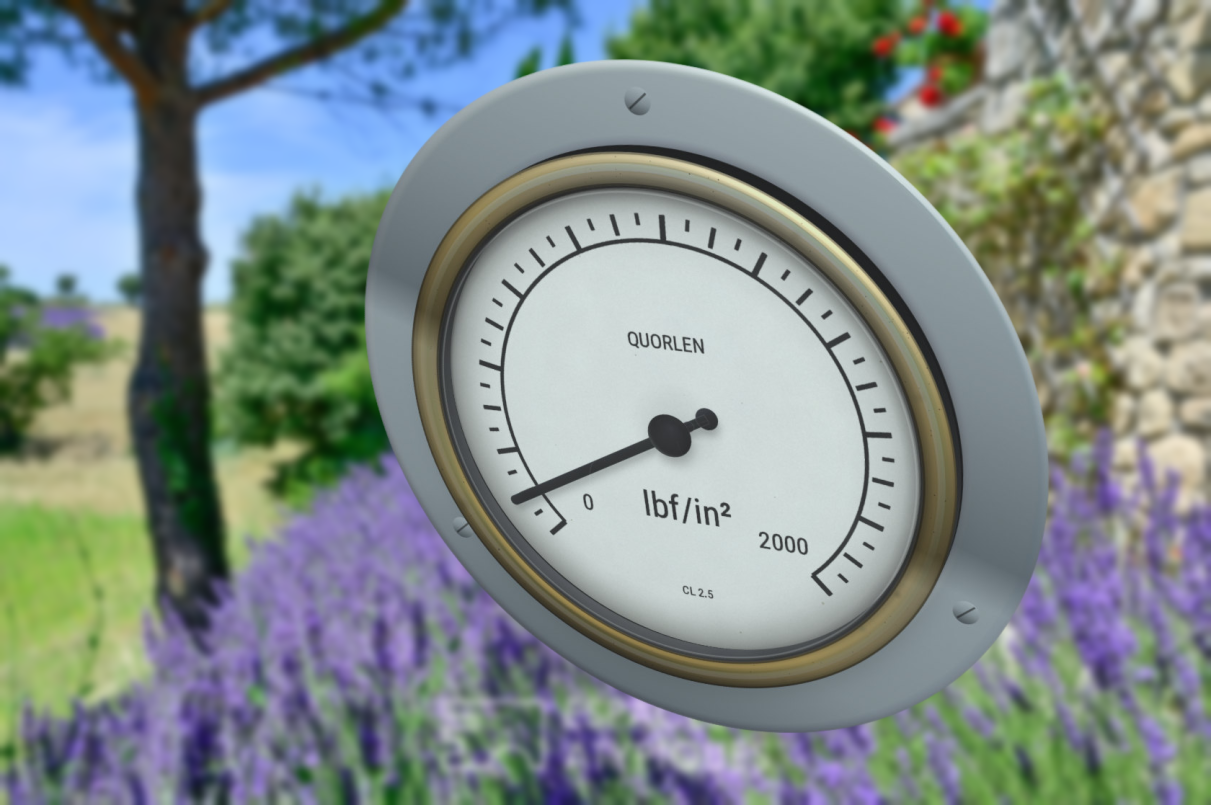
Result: **100** psi
